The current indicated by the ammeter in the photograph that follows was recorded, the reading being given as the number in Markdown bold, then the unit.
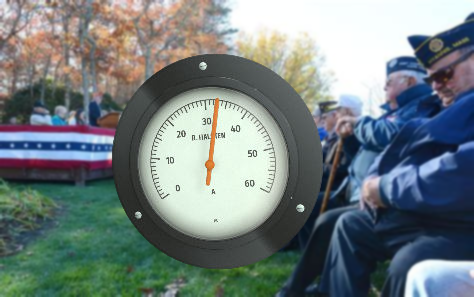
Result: **33** A
